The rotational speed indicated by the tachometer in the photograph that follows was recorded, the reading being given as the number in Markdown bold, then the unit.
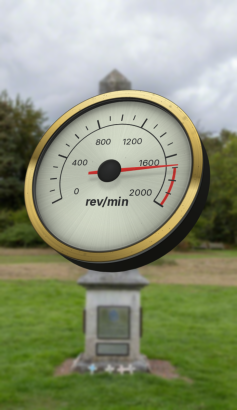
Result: **1700** rpm
